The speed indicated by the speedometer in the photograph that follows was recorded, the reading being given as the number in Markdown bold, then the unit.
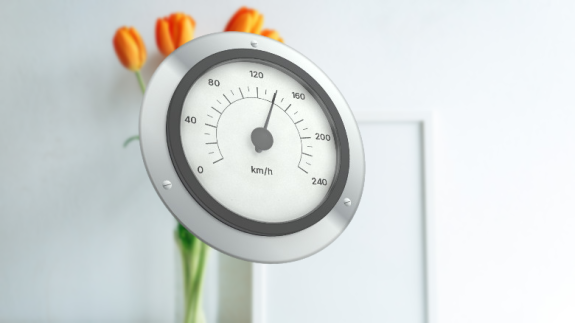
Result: **140** km/h
